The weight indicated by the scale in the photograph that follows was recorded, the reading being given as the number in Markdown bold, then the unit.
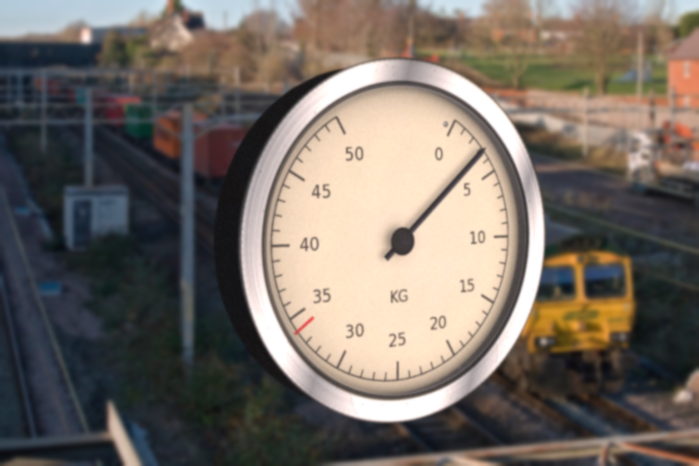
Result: **3** kg
